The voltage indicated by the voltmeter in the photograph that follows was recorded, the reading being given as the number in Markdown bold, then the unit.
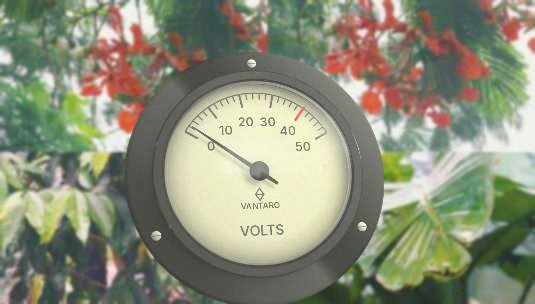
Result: **2** V
